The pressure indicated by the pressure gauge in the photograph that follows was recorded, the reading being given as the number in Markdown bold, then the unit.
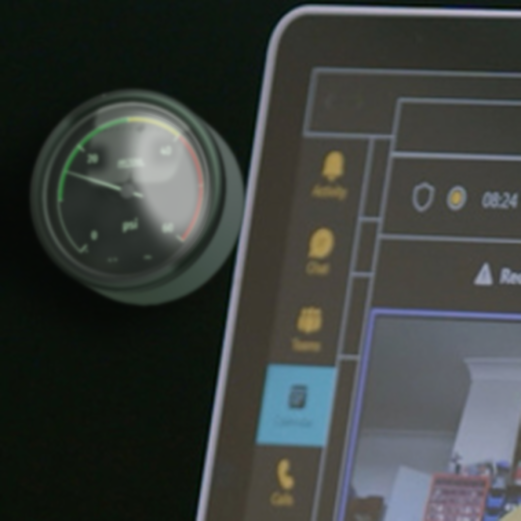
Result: **15** psi
